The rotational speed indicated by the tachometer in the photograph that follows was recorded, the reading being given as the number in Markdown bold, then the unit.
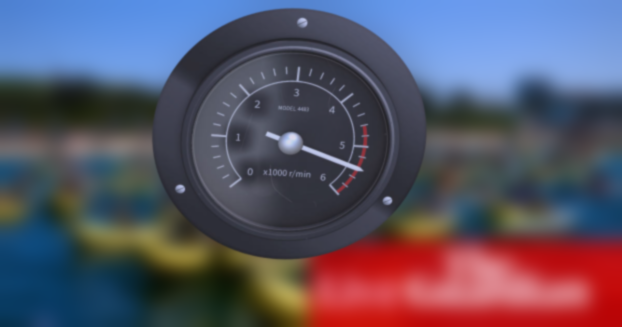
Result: **5400** rpm
